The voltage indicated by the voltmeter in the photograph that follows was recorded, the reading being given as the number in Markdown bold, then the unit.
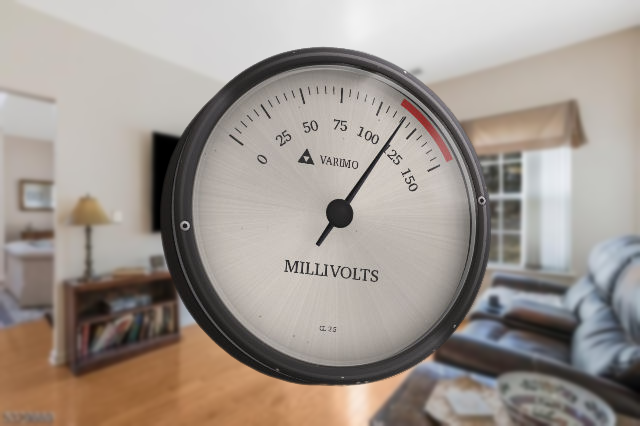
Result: **115** mV
